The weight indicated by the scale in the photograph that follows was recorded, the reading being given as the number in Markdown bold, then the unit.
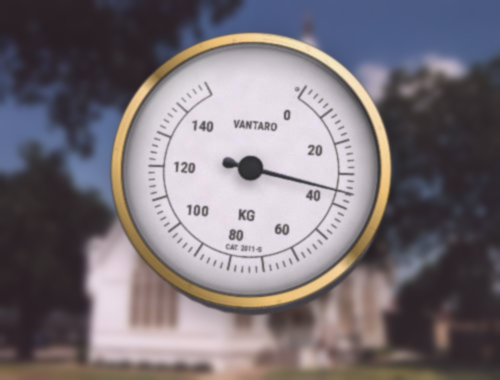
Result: **36** kg
